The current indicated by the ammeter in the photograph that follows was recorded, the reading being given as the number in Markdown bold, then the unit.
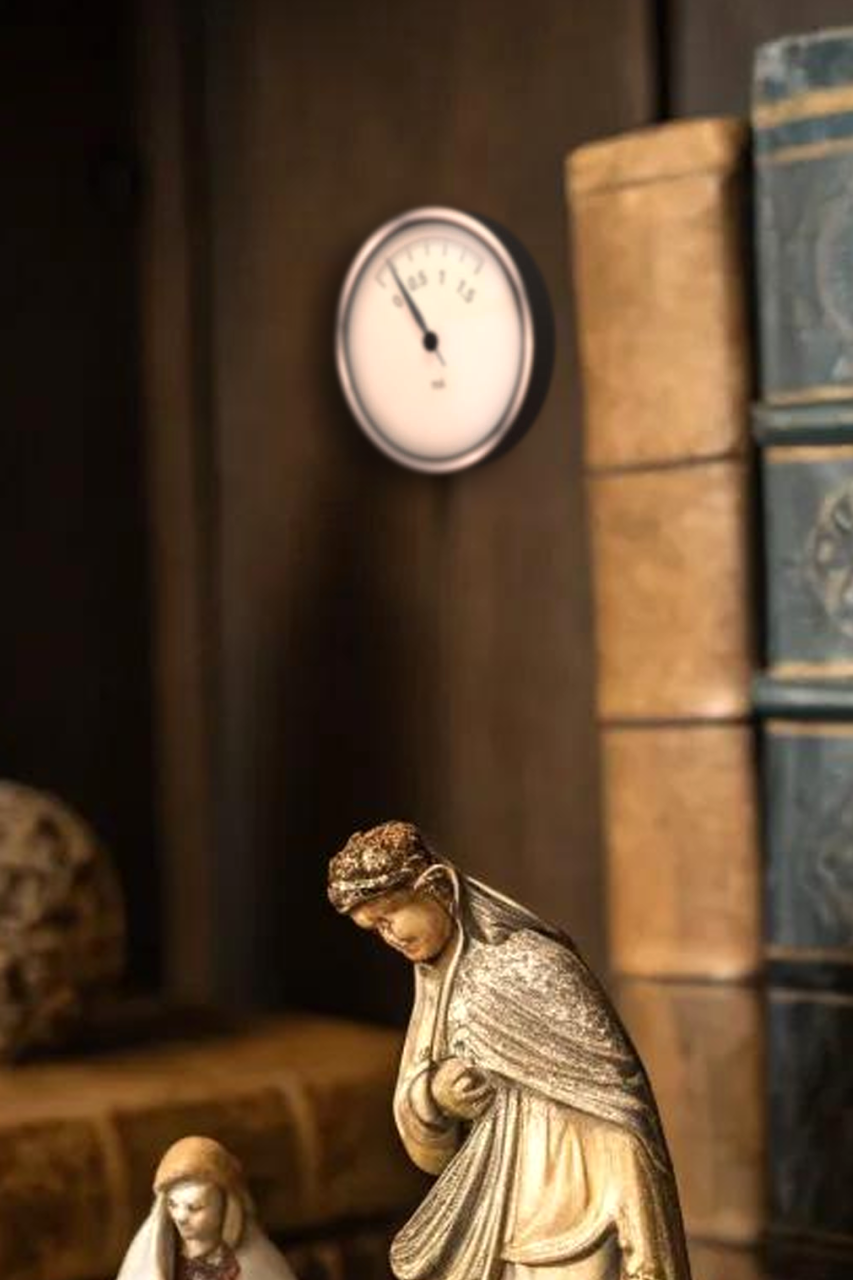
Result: **0.25** mA
